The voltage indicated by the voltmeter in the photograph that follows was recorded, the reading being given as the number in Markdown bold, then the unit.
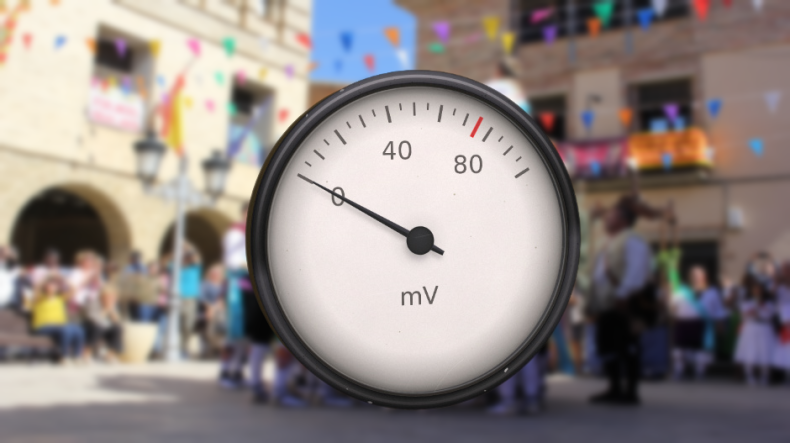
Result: **0** mV
